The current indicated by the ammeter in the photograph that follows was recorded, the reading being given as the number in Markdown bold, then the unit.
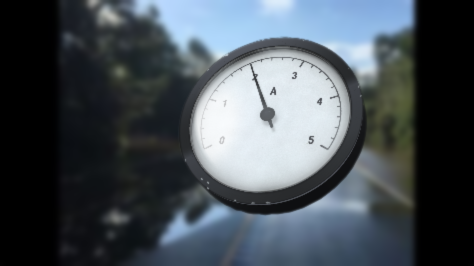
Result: **2** A
